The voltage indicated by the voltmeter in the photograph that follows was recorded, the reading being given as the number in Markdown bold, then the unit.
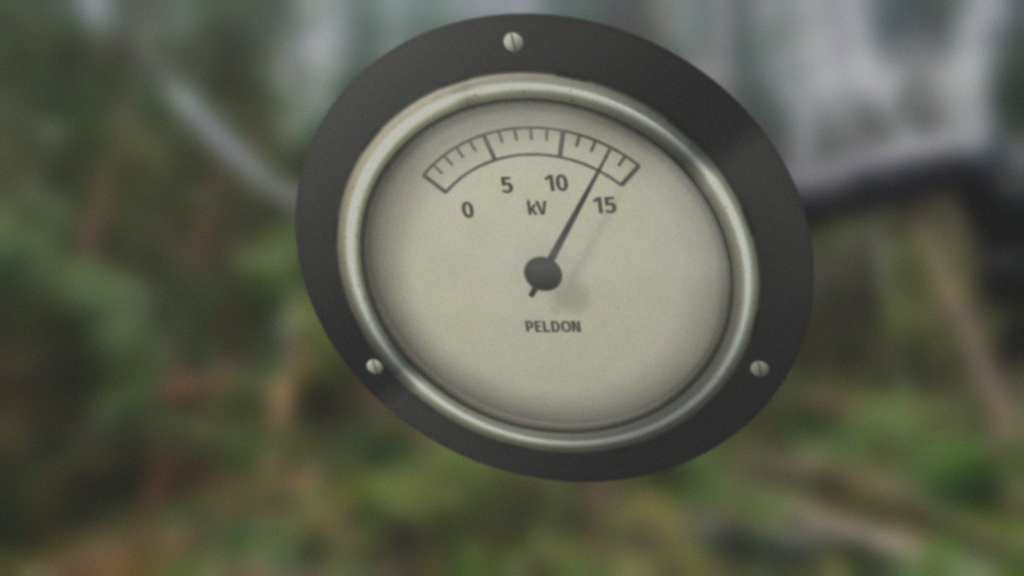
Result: **13** kV
